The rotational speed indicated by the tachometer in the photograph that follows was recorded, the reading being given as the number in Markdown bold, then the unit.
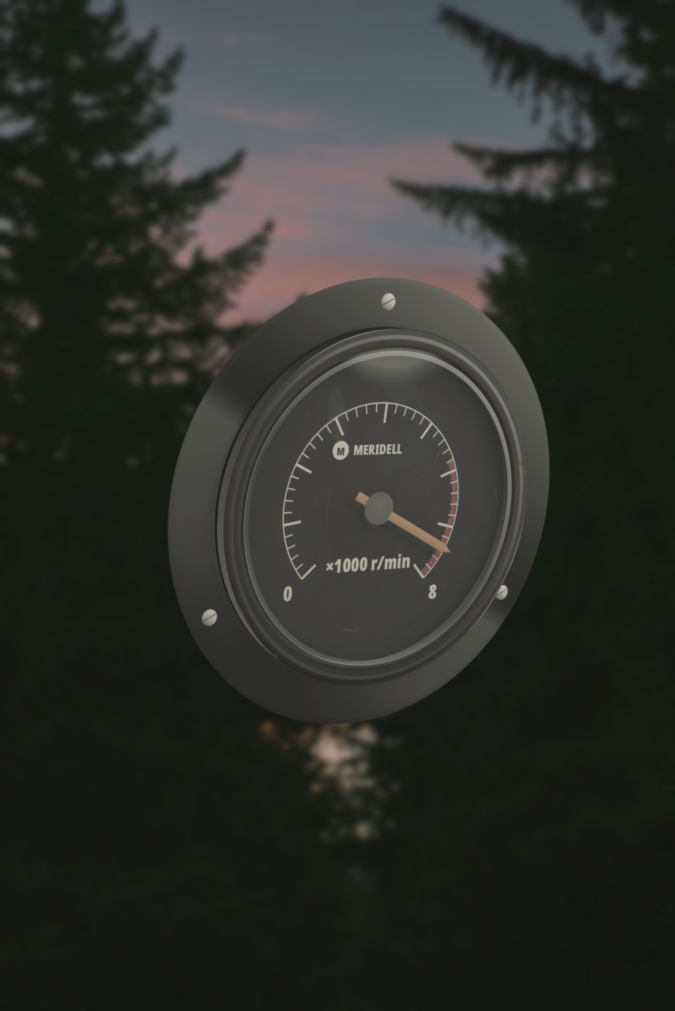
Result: **7400** rpm
